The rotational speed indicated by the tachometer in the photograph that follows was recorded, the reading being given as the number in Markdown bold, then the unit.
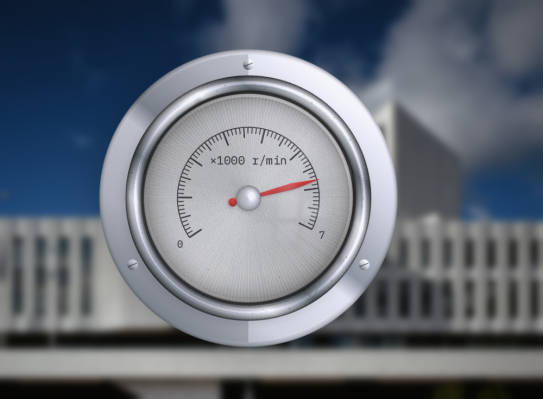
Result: **5800** rpm
